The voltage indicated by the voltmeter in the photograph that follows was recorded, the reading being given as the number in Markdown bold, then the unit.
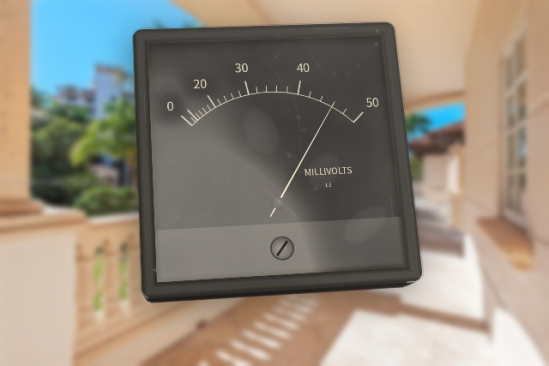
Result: **46** mV
